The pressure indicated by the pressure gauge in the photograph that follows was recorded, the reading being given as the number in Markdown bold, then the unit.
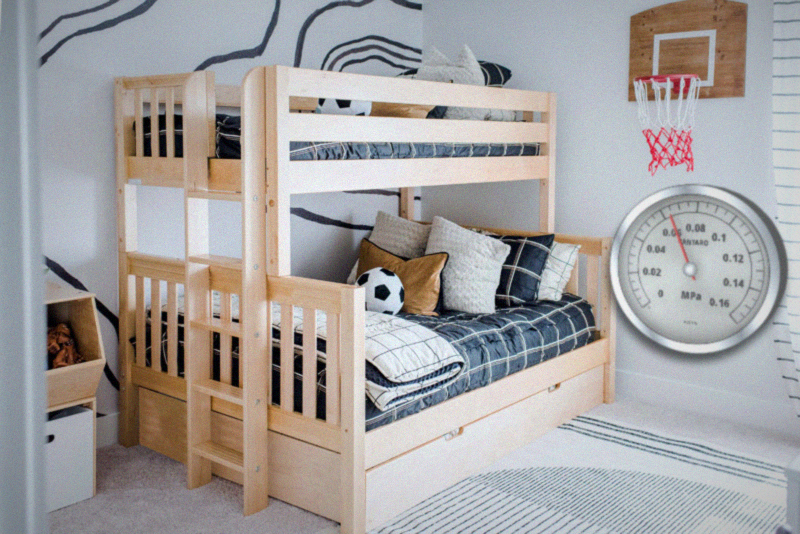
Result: **0.065** MPa
